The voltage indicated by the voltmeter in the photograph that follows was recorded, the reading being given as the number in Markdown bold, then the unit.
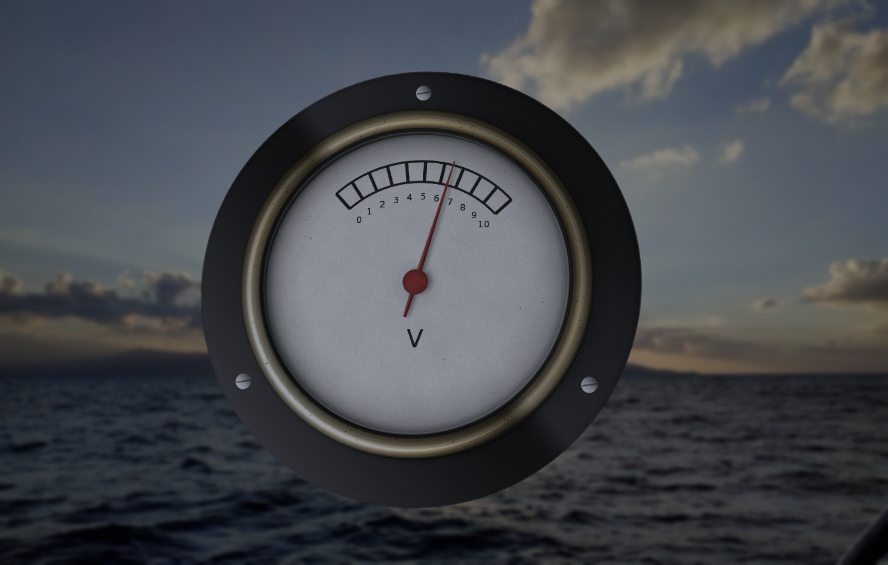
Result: **6.5** V
